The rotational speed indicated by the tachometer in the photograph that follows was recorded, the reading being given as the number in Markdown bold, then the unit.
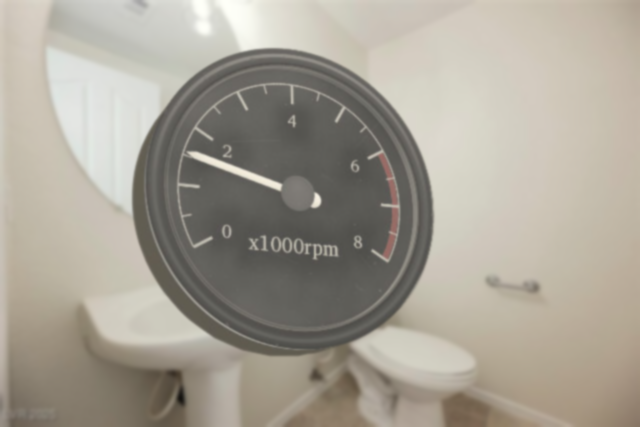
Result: **1500** rpm
